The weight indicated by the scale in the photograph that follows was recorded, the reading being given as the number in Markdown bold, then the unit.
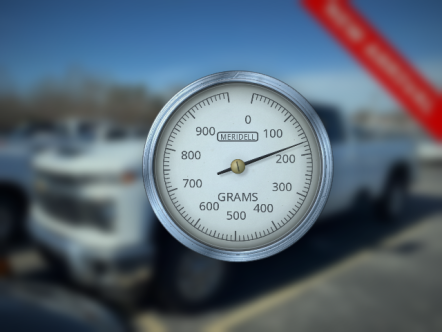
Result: **170** g
